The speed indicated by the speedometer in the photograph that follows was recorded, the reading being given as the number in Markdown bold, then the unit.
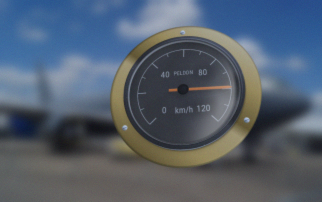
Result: **100** km/h
